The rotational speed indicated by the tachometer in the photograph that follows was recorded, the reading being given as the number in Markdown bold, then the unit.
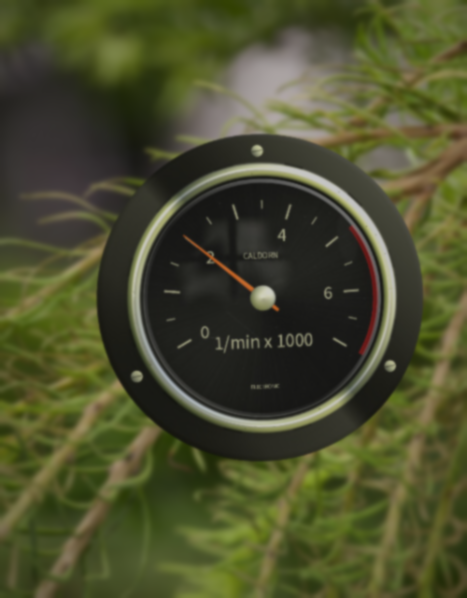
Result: **2000** rpm
